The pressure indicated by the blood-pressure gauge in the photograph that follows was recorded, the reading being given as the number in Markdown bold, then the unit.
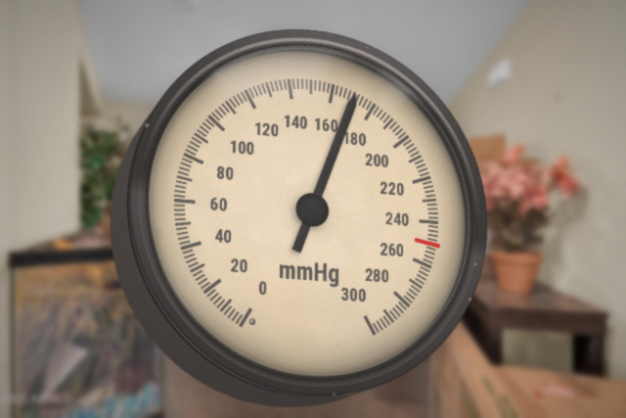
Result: **170** mmHg
